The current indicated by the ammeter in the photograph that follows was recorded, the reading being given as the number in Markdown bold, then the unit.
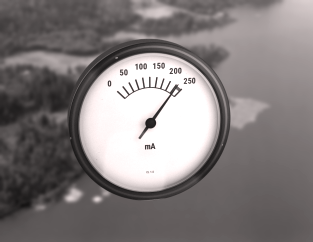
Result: **225** mA
